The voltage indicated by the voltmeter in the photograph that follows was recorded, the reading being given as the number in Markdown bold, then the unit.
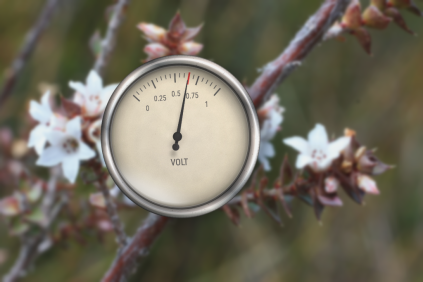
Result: **0.65** V
